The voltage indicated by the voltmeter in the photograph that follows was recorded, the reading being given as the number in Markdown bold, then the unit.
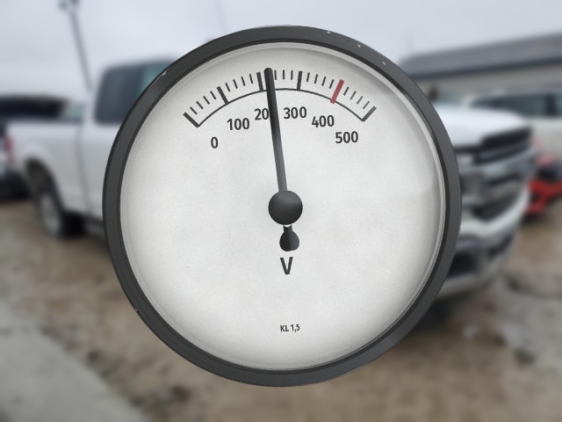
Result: **220** V
